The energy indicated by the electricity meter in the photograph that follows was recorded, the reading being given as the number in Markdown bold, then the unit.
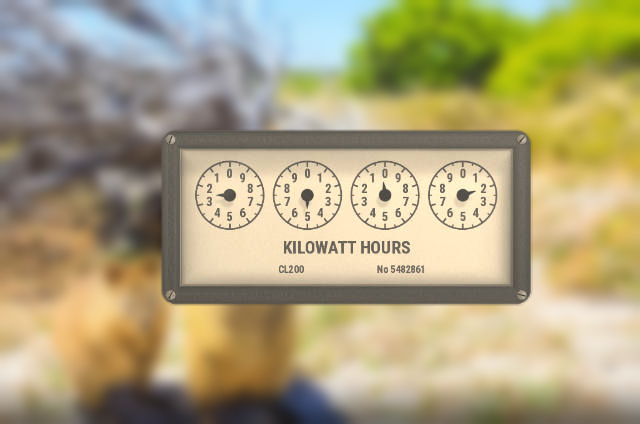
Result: **2502** kWh
